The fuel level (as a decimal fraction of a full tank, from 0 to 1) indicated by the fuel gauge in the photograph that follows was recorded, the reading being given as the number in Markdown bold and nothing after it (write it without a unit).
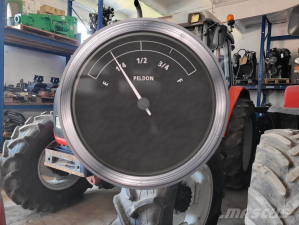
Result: **0.25**
